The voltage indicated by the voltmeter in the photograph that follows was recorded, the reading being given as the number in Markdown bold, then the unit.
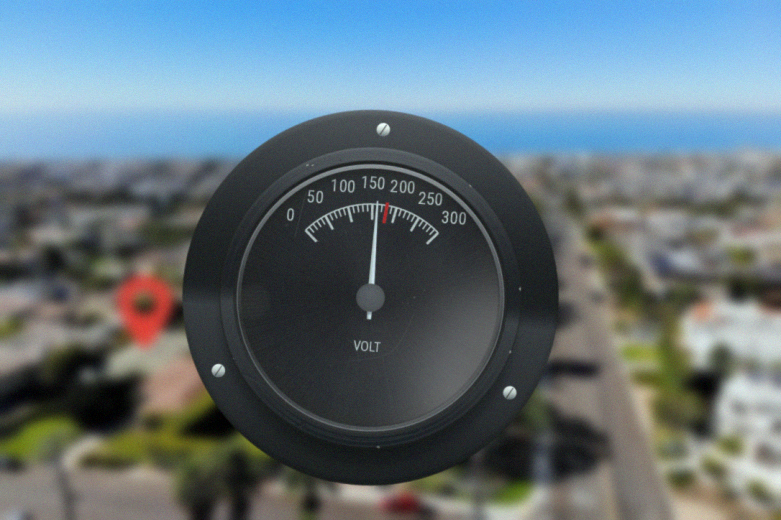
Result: **160** V
